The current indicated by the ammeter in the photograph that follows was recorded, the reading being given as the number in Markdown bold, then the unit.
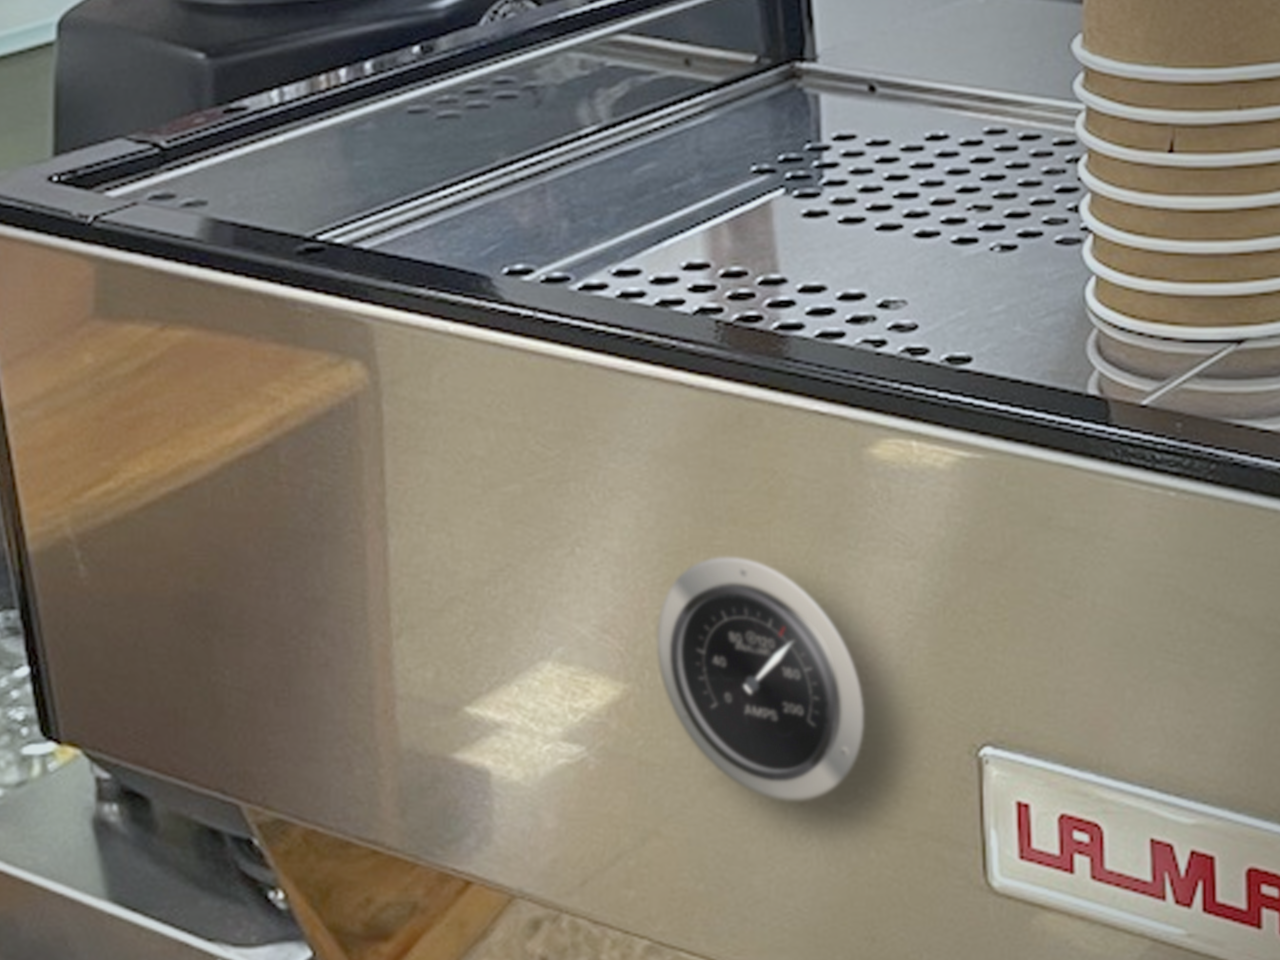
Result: **140** A
